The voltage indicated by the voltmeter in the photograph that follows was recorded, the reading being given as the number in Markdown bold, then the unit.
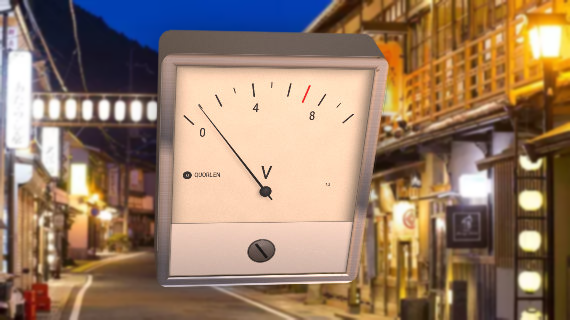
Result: **1** V
